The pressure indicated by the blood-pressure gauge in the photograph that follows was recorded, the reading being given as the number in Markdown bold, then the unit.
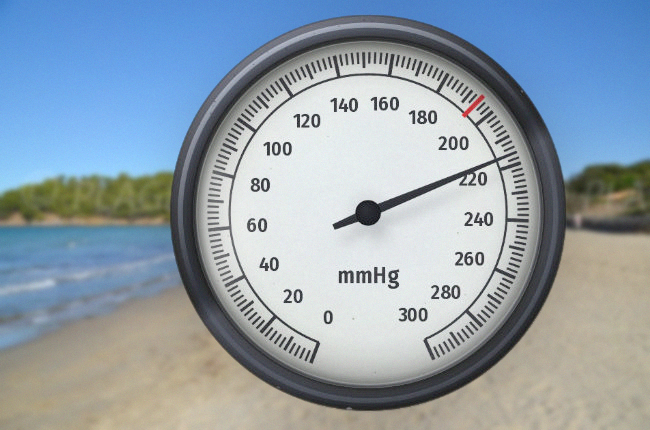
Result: **216** mmHg
